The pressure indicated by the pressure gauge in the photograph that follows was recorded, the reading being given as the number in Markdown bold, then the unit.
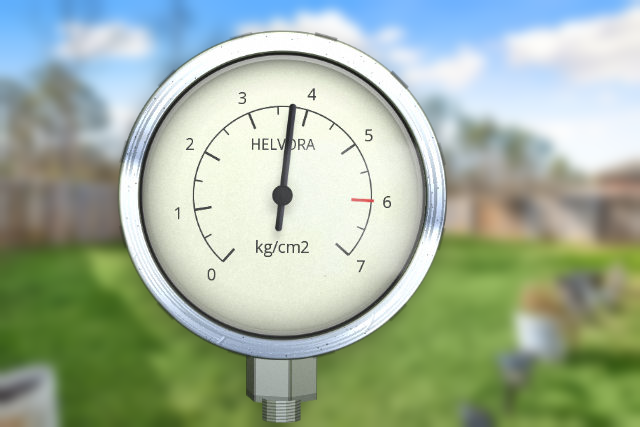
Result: **3.75** kg/cm²
